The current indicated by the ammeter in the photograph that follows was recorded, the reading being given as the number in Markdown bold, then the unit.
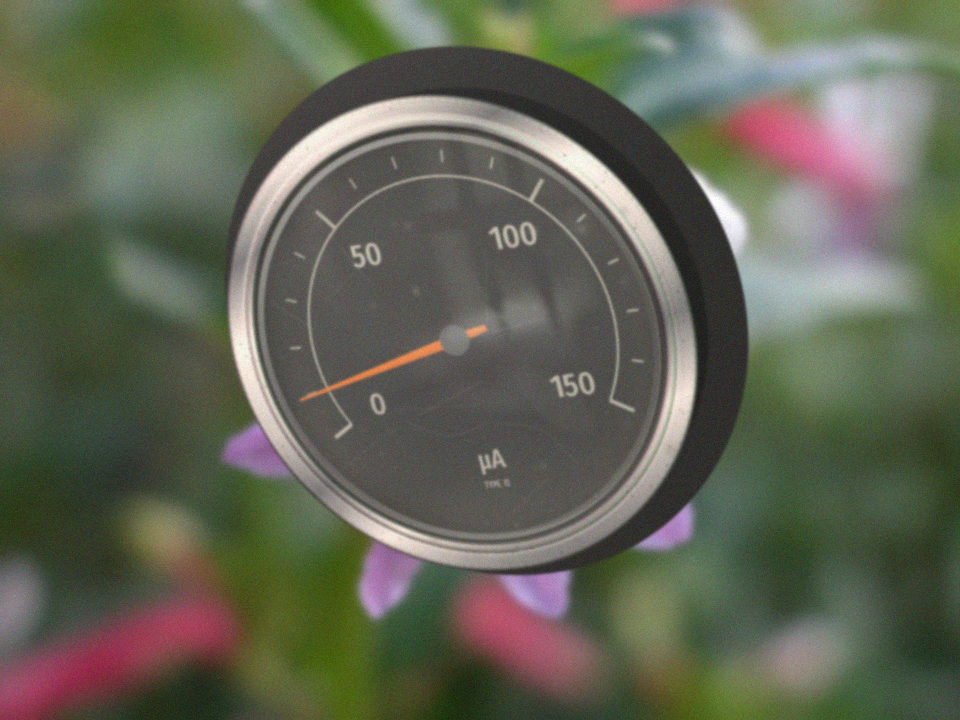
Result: **10** µA
